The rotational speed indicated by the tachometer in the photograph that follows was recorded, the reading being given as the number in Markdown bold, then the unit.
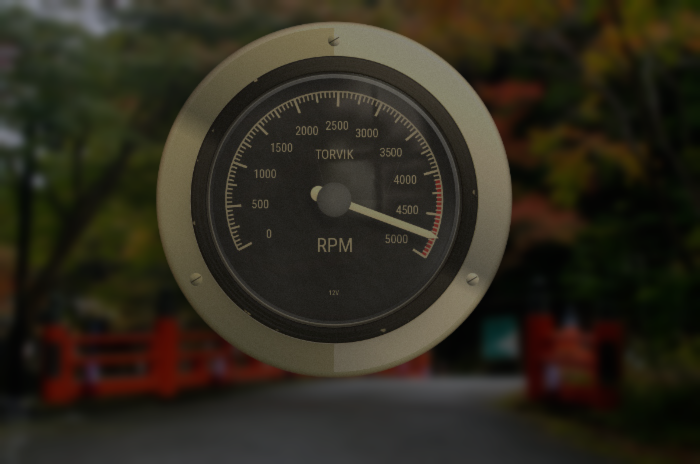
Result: **4750** rpm
